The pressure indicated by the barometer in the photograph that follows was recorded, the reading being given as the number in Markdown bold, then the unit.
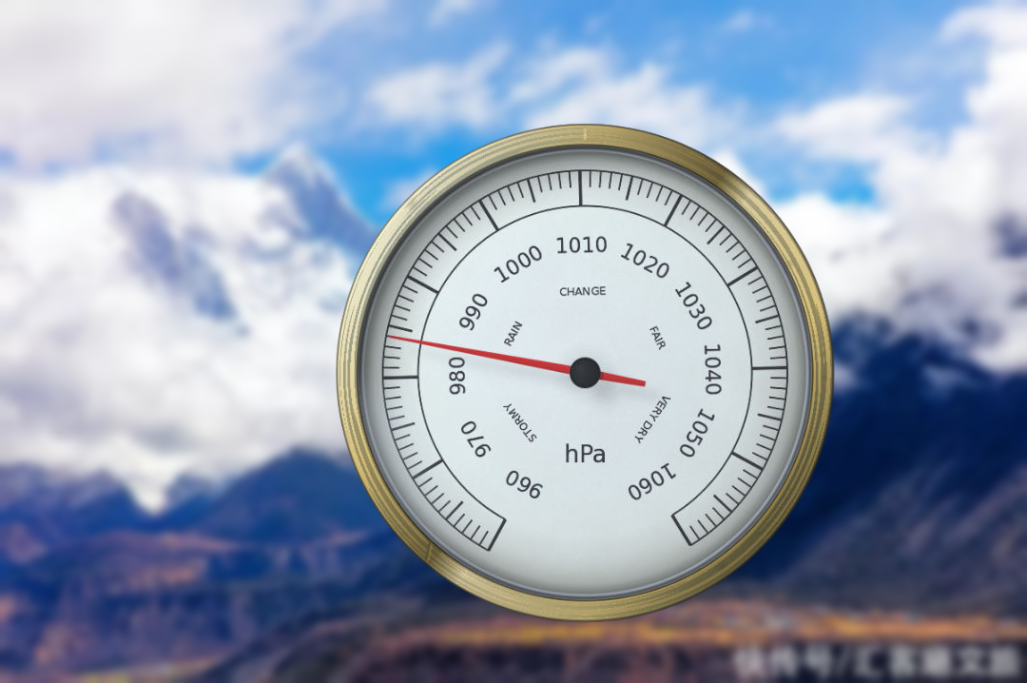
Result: **984** hPa
